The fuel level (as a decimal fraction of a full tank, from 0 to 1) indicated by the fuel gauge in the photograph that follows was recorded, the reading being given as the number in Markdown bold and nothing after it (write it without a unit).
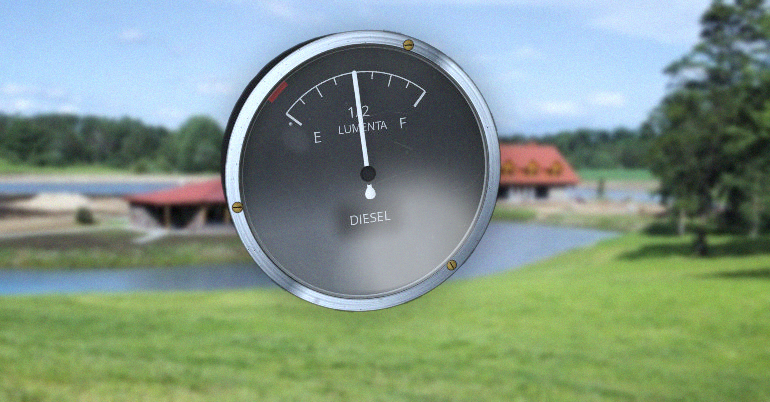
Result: **0.5**
